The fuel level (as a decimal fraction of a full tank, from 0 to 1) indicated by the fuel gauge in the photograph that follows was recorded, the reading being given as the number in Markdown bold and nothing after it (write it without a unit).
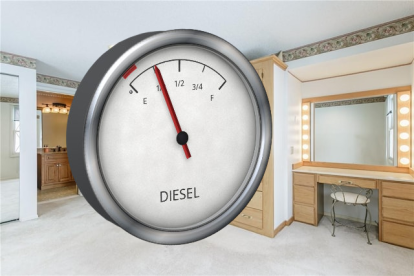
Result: **0.25**
